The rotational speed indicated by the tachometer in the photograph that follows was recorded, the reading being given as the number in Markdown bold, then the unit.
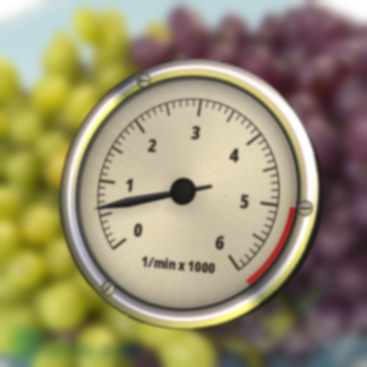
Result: **600** rpm
